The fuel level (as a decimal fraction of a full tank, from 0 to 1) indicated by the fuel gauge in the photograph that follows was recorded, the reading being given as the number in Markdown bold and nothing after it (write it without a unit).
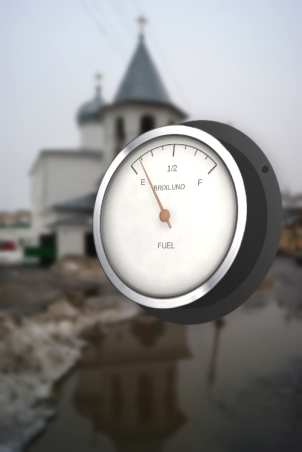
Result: **0.125**
